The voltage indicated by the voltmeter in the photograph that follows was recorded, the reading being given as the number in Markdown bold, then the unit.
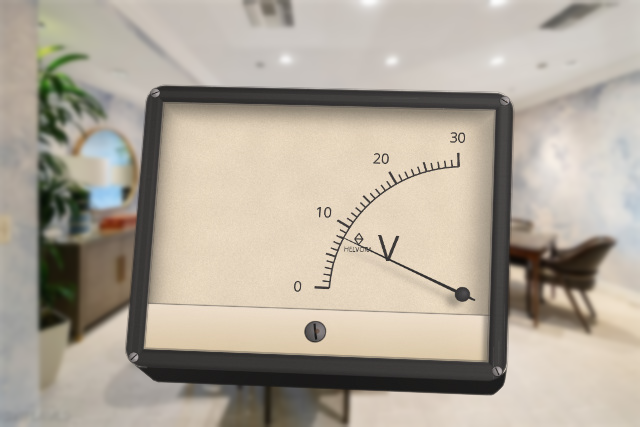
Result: **8** V
